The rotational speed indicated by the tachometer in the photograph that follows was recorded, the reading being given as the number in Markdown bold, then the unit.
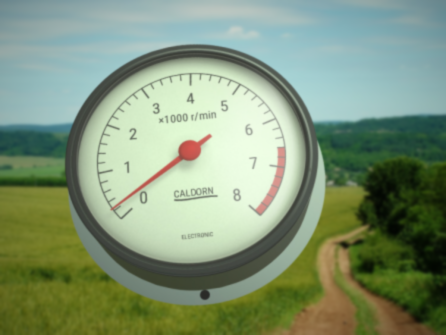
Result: **200** rpm
